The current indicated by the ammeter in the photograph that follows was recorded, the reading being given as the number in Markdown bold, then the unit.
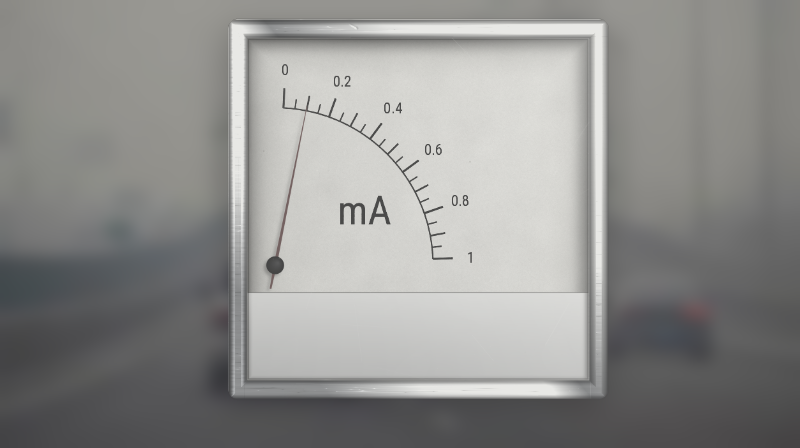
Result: **0.1** mA
